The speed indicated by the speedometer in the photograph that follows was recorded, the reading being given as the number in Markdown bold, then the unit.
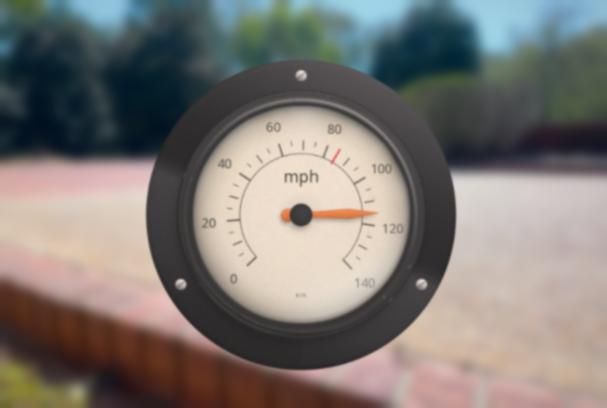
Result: **115** mph
